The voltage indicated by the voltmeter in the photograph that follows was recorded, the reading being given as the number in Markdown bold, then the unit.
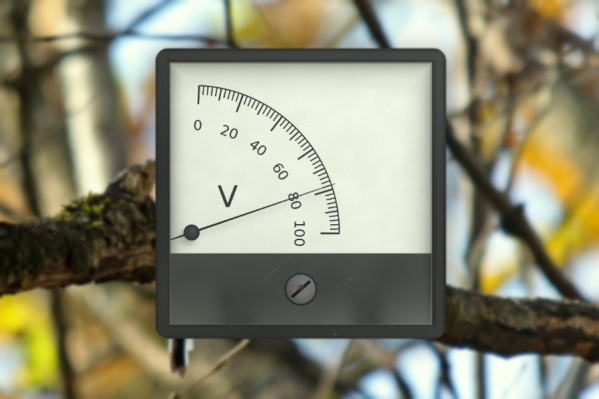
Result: **78** V
